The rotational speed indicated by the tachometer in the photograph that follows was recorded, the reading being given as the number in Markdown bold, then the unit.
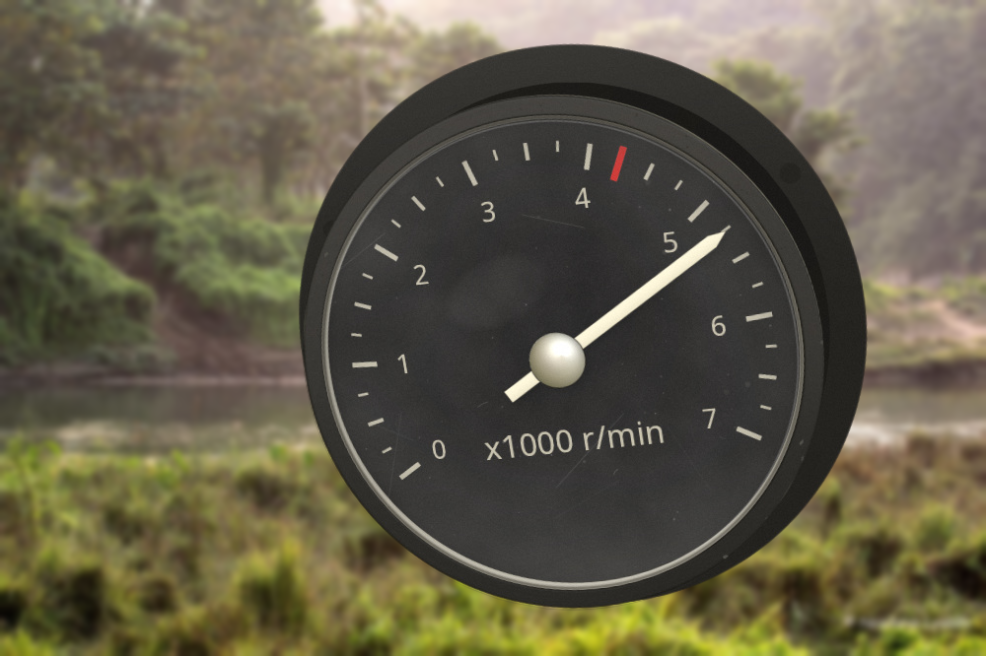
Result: **5250** rpm
